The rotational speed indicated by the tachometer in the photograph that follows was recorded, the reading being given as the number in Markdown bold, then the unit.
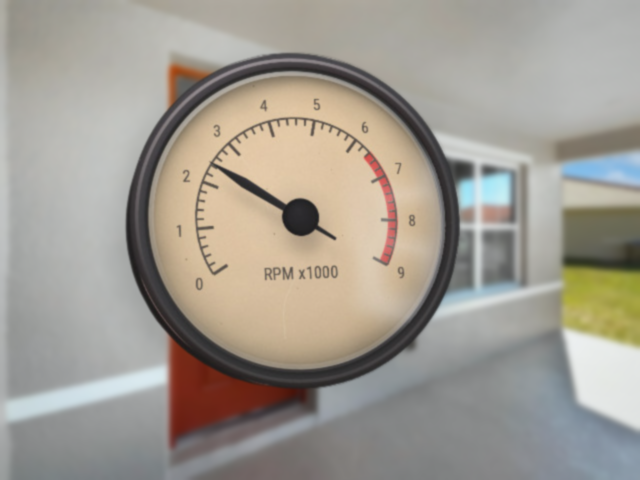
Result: **2400** rpm
